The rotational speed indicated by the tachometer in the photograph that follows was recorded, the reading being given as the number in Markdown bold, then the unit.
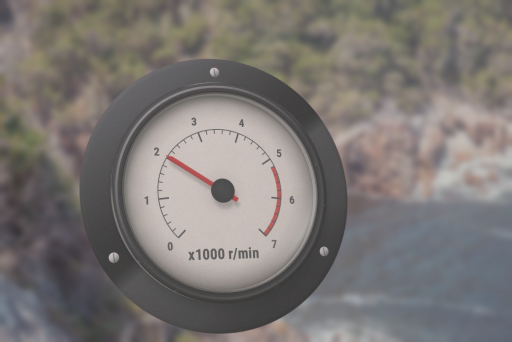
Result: **2000** rpm
